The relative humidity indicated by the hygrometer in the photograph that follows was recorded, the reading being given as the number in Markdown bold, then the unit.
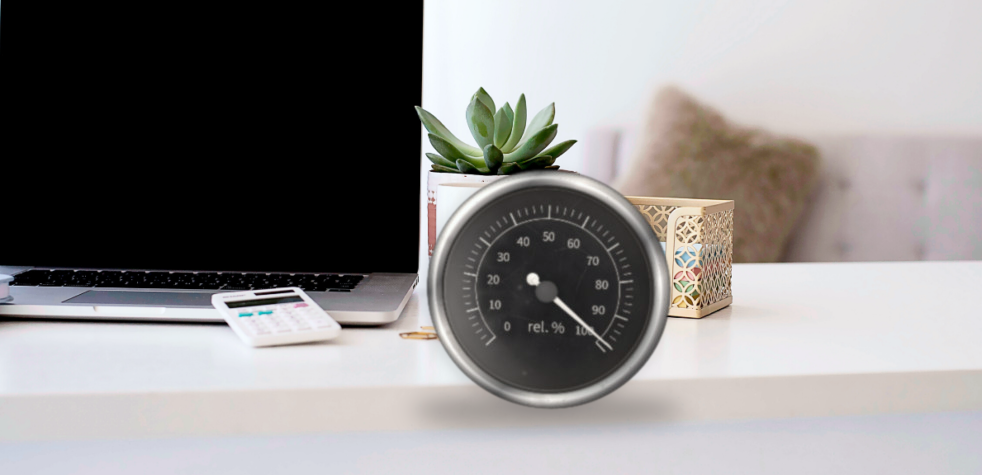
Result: **98** %
